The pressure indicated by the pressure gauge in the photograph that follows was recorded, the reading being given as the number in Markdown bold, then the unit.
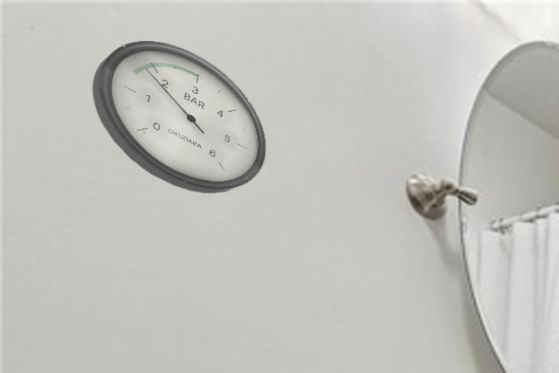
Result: **1.75** bar
